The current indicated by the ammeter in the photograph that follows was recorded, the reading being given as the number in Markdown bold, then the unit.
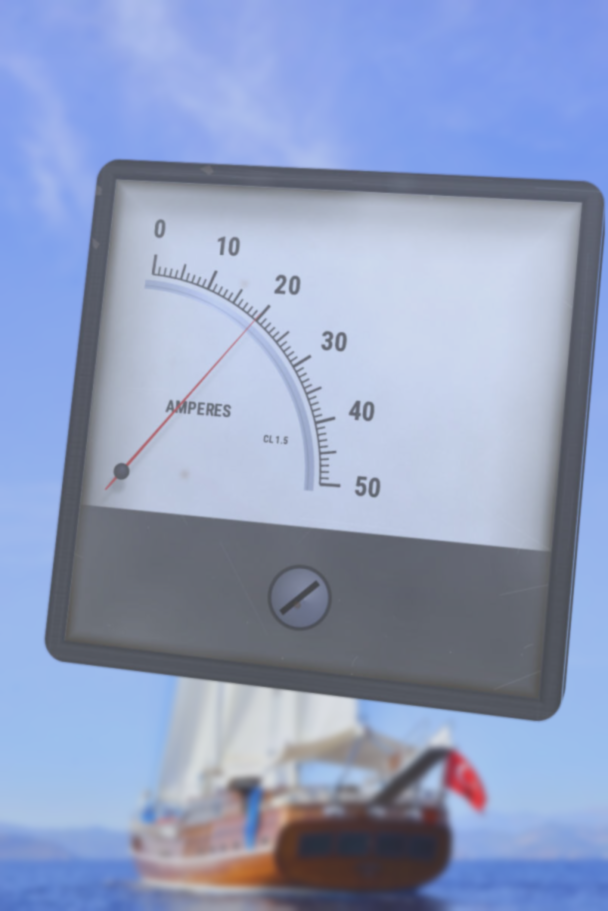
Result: **20** A
